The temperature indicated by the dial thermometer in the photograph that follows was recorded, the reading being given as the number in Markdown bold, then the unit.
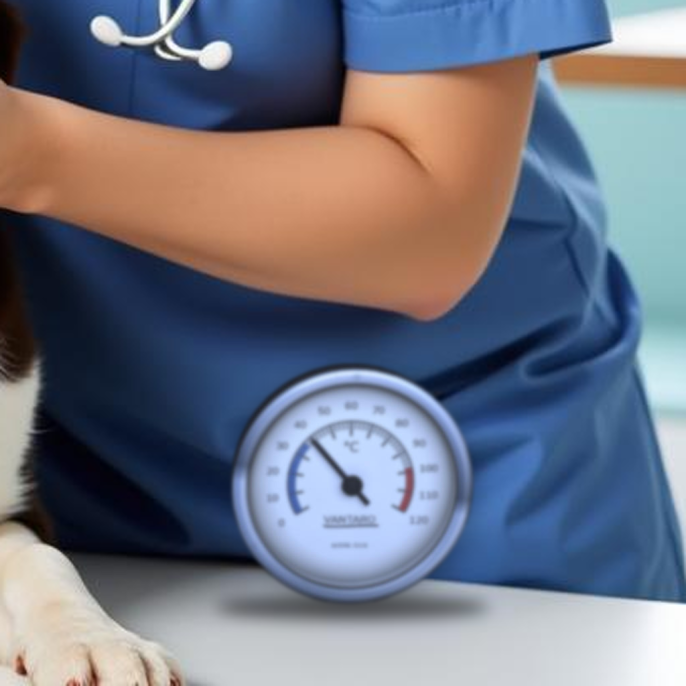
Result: **40** °C
